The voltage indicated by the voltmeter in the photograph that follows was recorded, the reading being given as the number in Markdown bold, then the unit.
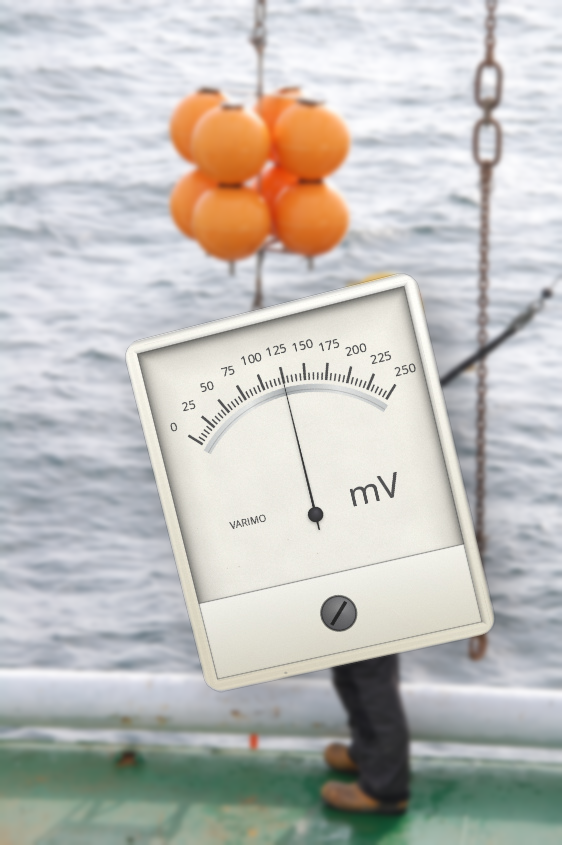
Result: **125** mV
